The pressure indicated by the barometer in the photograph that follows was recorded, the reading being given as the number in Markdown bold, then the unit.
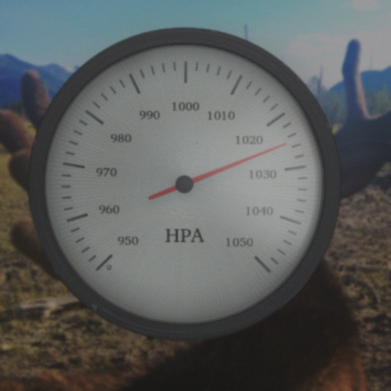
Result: **1025** hPa
